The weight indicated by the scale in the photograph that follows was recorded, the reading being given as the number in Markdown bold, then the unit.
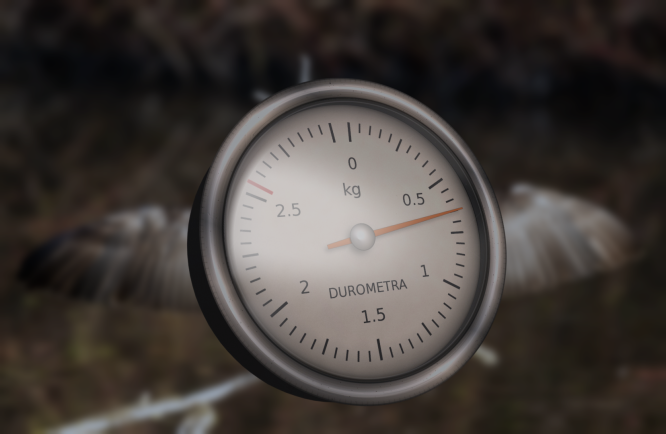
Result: **0.65** kg
